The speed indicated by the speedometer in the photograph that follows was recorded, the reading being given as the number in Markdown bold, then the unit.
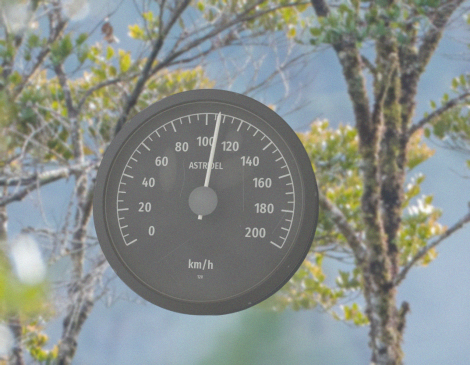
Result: **107.5** km/h
